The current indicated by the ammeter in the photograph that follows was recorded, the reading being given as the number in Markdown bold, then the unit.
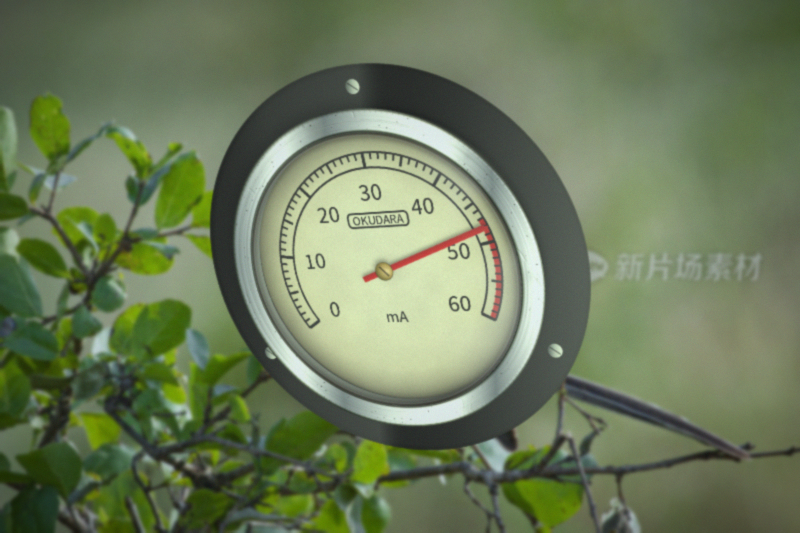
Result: **48** mA
